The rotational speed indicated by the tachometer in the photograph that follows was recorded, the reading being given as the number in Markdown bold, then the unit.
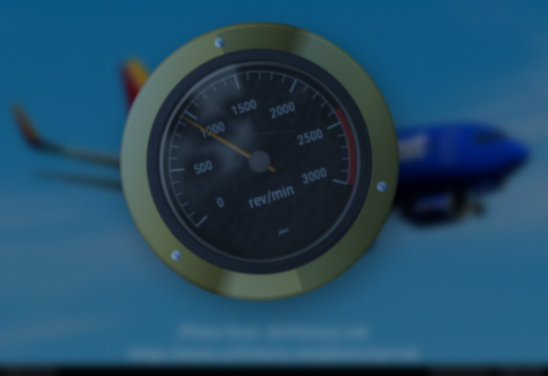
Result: **950** rpm
